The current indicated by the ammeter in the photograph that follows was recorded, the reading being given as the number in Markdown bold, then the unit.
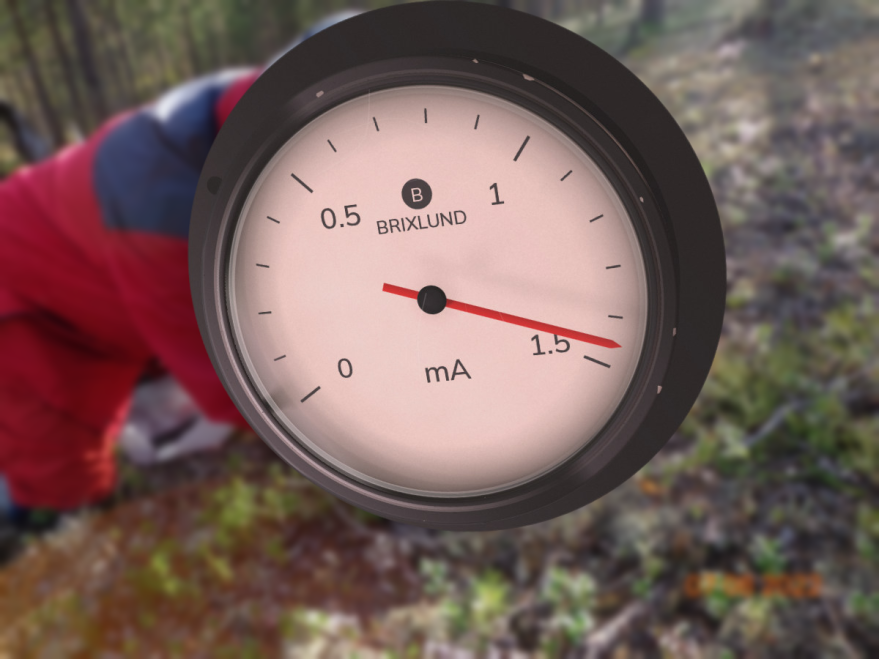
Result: **1.45** mA
